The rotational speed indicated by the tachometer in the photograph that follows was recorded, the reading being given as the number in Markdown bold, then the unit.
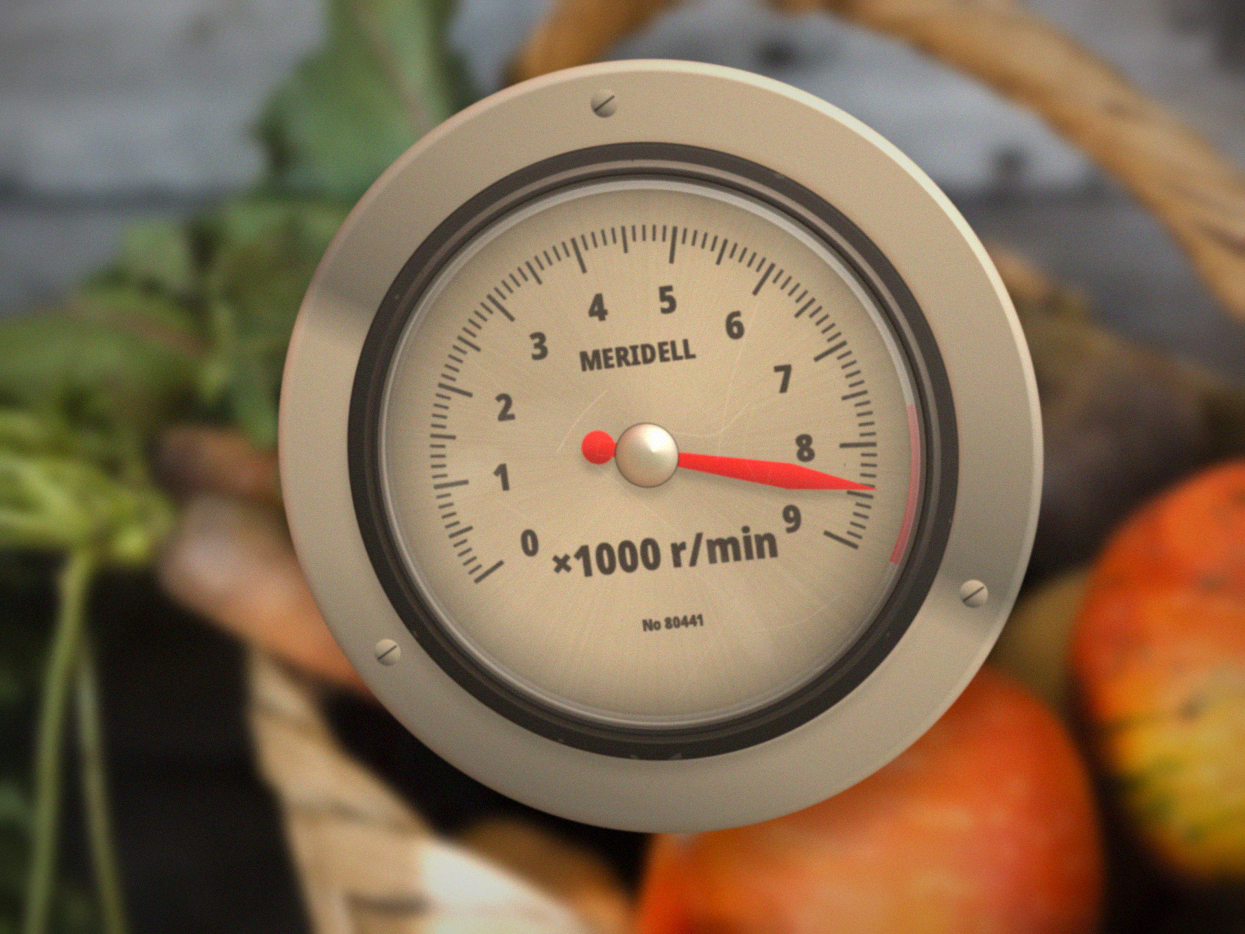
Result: **8400** rpm
